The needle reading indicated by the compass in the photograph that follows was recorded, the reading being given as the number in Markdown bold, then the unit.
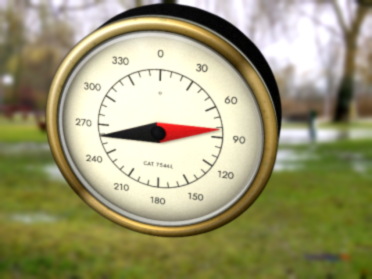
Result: **80** °
